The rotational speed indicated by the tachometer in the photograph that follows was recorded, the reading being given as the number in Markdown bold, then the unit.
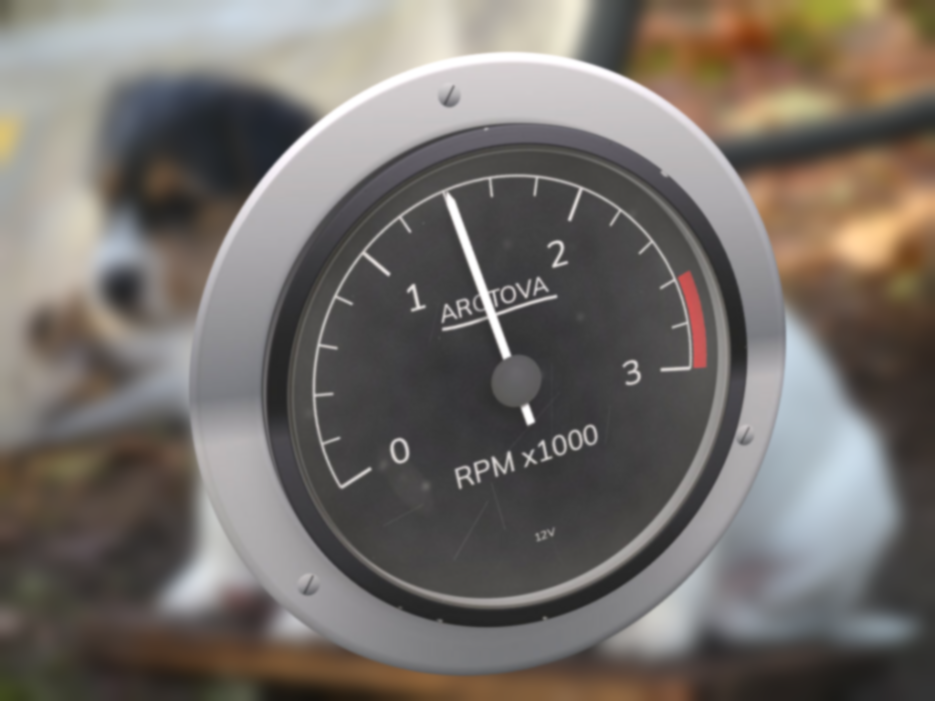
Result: **1400** rpm
